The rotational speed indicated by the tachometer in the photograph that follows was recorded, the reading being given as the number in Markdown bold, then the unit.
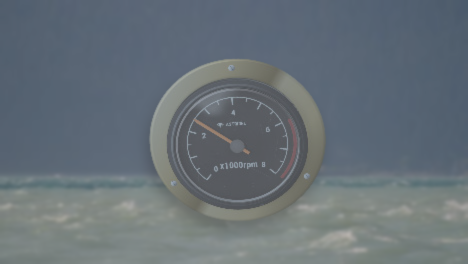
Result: **2500** rpm
